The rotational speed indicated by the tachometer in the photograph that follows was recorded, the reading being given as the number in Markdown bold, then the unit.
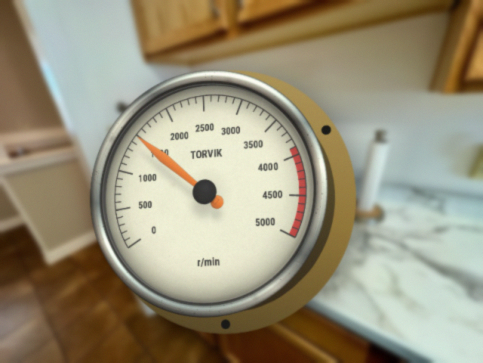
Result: **1500** rpm
